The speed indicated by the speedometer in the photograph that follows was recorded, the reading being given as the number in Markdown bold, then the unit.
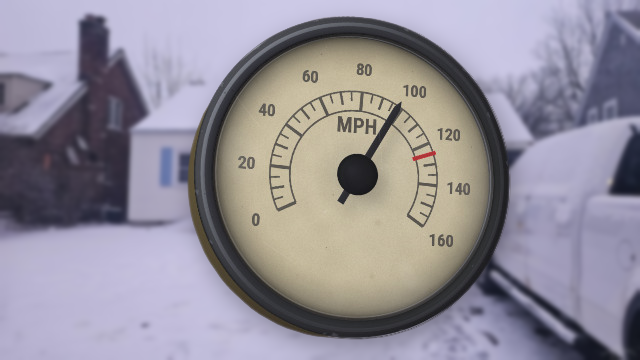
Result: **97.5** mph
